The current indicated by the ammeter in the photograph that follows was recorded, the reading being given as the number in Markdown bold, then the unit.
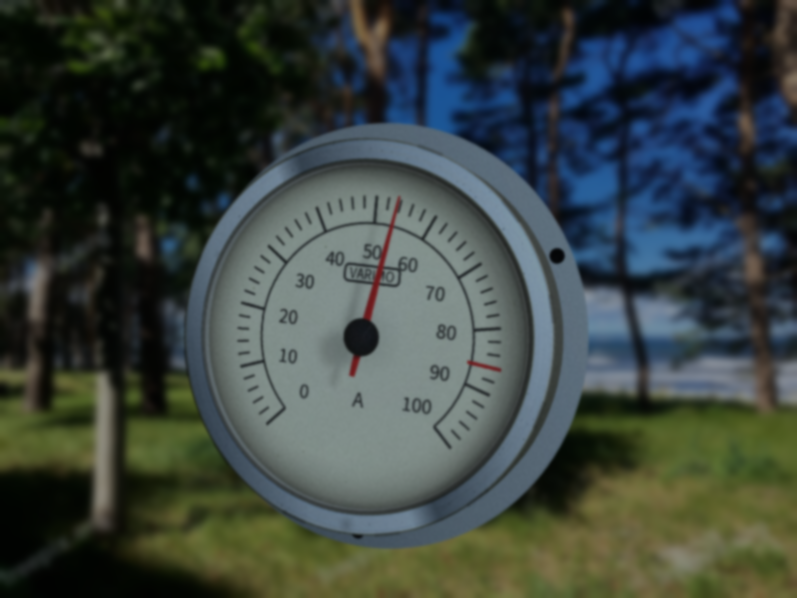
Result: **54** A
